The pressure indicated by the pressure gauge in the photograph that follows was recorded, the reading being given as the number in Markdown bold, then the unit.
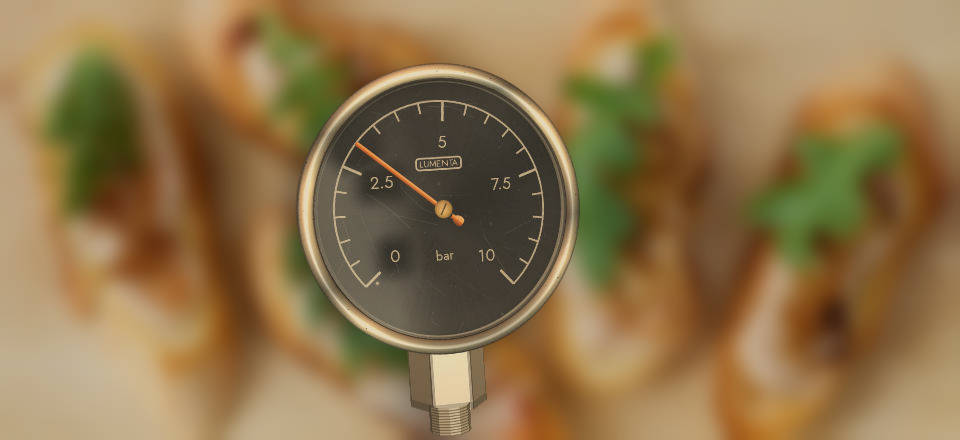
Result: **3** bar
